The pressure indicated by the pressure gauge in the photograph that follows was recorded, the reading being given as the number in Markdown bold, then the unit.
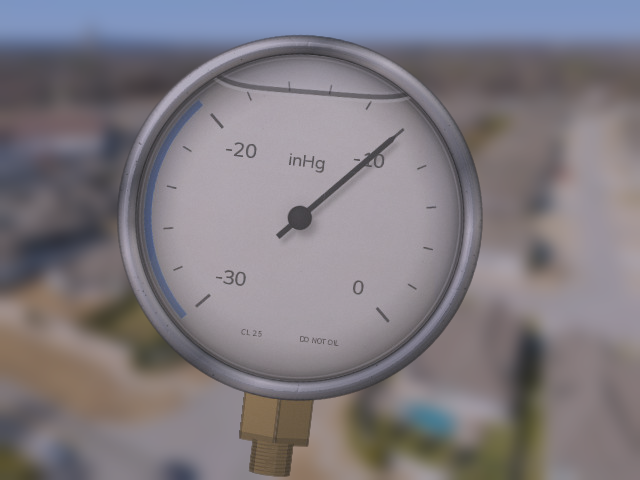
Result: **-10** inHg
